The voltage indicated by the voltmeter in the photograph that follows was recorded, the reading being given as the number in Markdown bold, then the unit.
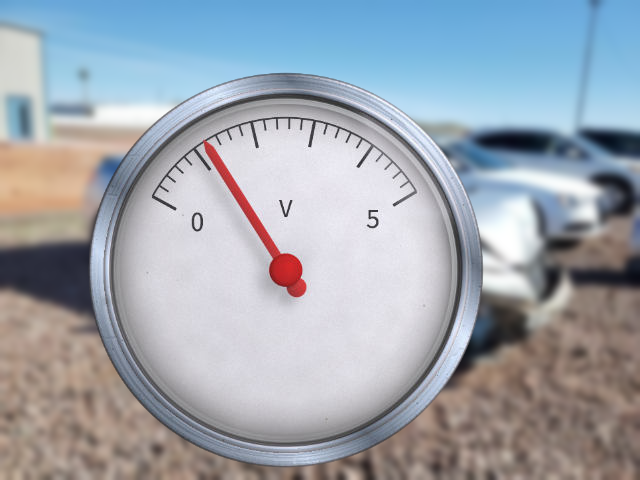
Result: **1.2** V
